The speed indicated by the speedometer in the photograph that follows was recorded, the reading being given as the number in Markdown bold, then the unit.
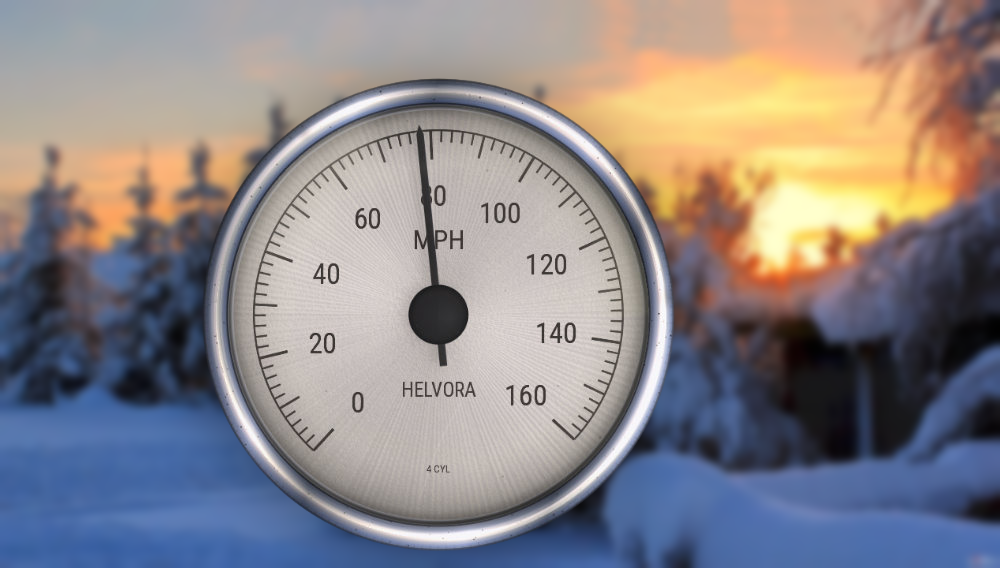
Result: **78** mph
